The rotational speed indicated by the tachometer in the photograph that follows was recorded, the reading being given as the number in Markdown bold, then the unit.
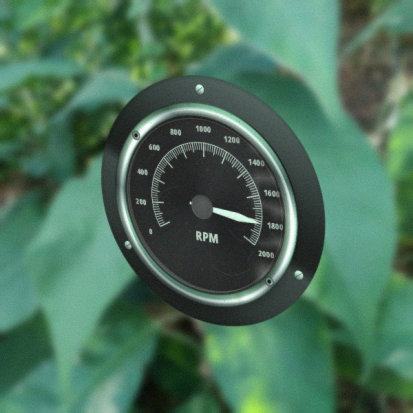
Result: **1800** rpm
